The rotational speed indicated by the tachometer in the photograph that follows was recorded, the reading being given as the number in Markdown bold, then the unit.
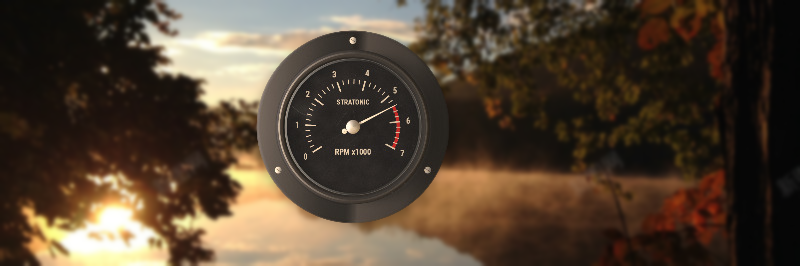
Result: **5400** rpm
